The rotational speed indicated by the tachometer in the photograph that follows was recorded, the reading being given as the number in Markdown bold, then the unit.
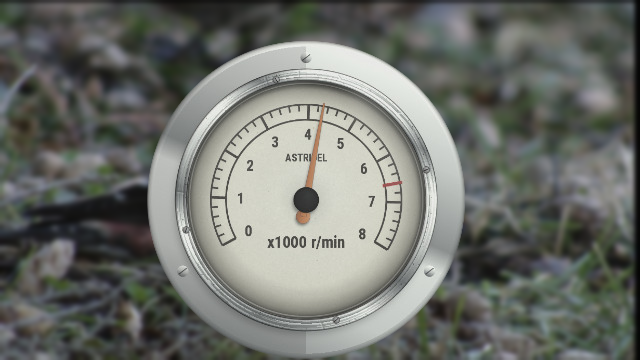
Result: **4300** rpm
